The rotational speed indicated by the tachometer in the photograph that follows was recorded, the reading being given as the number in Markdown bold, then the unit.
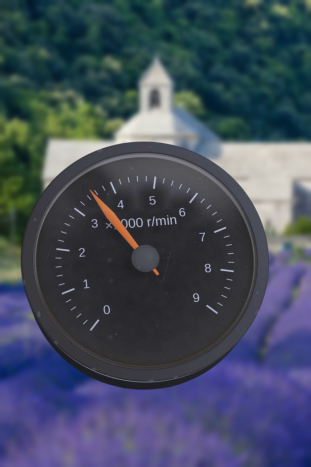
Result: **3500** rpm
